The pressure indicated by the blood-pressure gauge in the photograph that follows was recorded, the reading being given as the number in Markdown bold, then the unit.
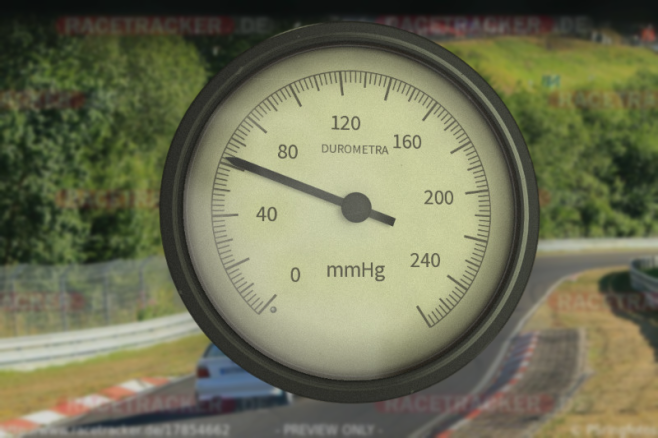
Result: **62** mmHg
